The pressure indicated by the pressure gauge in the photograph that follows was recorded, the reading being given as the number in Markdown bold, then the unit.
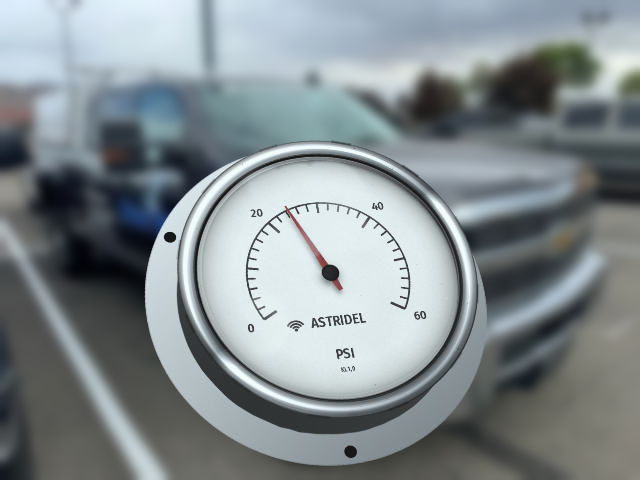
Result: **24** psi
